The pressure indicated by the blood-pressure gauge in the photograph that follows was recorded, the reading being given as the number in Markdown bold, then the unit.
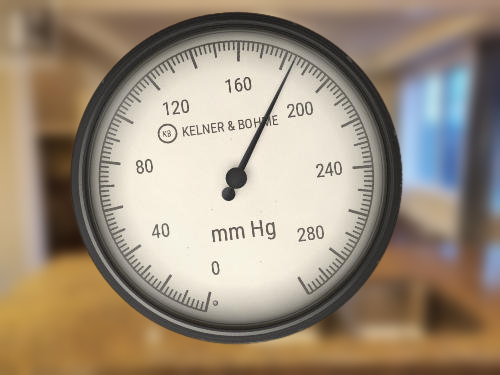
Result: **184** mmHg
